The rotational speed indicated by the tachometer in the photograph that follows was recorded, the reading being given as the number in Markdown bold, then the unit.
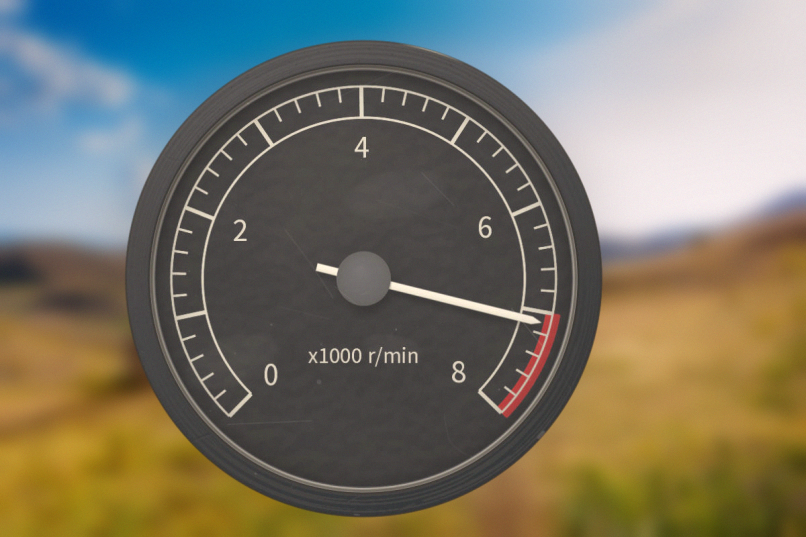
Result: **7100** rpm
